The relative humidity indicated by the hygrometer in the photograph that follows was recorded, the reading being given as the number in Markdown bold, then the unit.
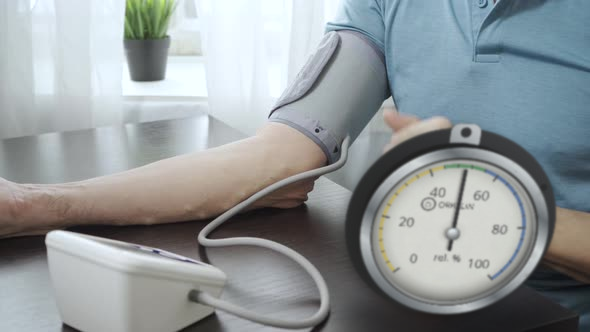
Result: **50** %
